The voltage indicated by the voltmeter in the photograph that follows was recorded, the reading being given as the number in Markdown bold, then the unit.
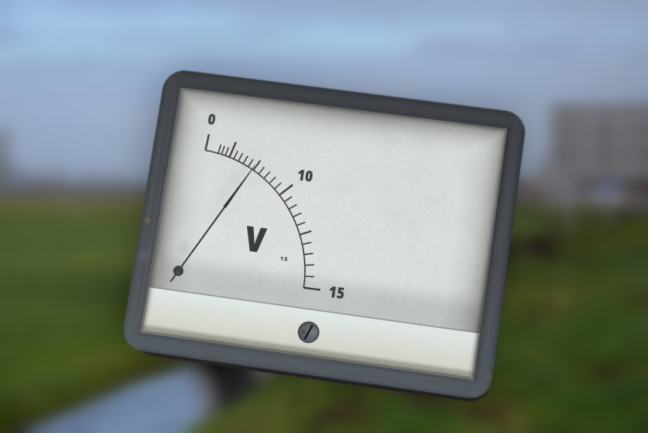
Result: **7.5** V
